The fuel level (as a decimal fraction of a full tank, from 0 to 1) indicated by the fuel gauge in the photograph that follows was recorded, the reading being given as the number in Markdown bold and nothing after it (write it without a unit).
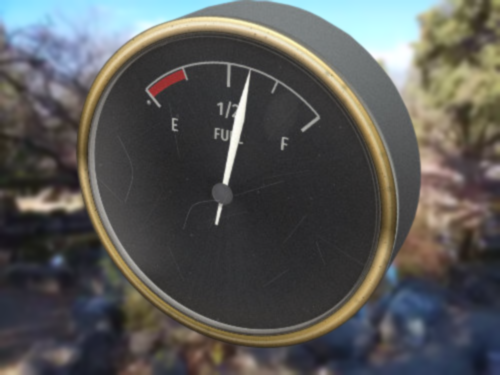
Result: **0.625**
